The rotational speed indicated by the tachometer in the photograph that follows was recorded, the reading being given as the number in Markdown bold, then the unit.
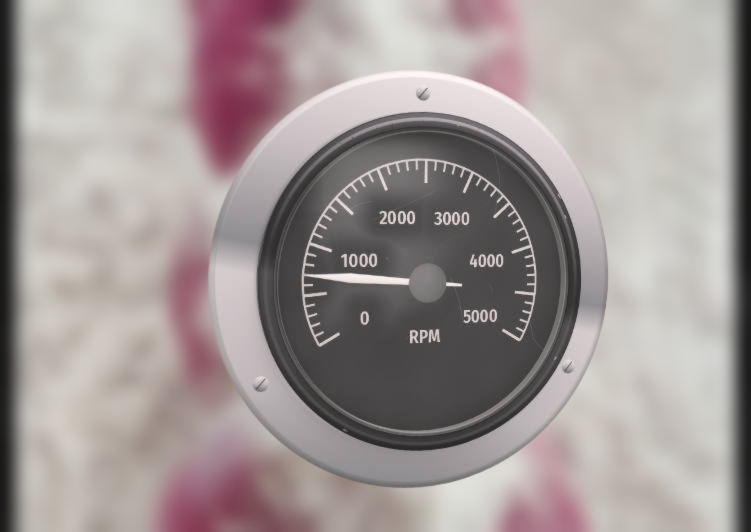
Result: **700** rpm
